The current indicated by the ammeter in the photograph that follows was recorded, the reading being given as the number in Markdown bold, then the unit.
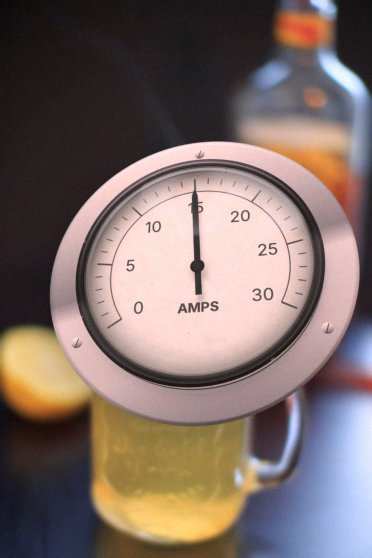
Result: **15** A
